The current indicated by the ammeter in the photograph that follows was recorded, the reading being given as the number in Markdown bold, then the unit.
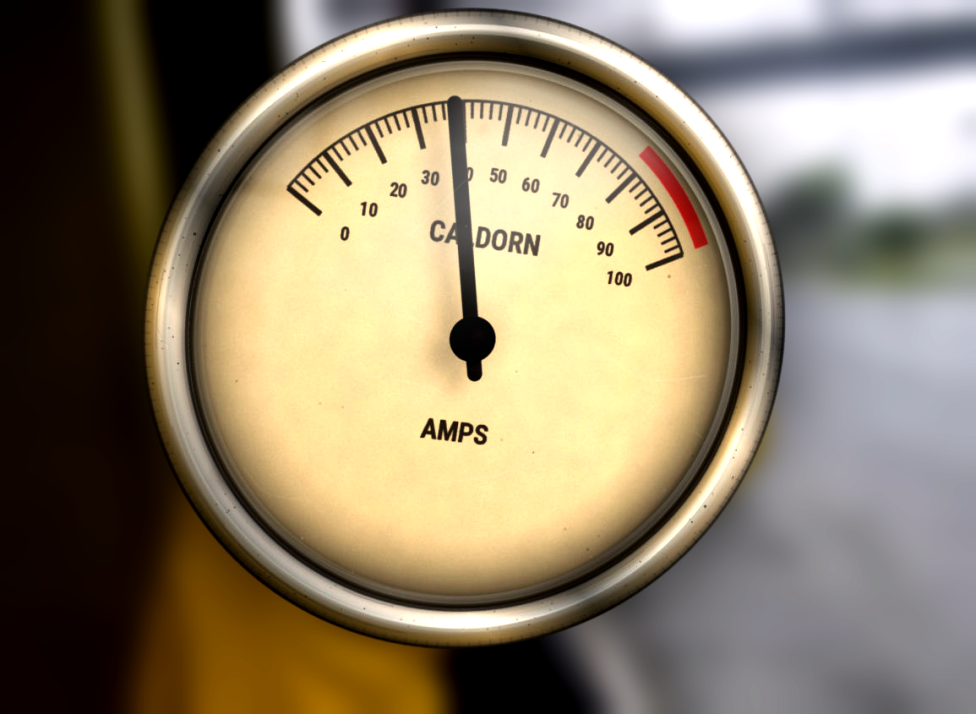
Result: **38** A
